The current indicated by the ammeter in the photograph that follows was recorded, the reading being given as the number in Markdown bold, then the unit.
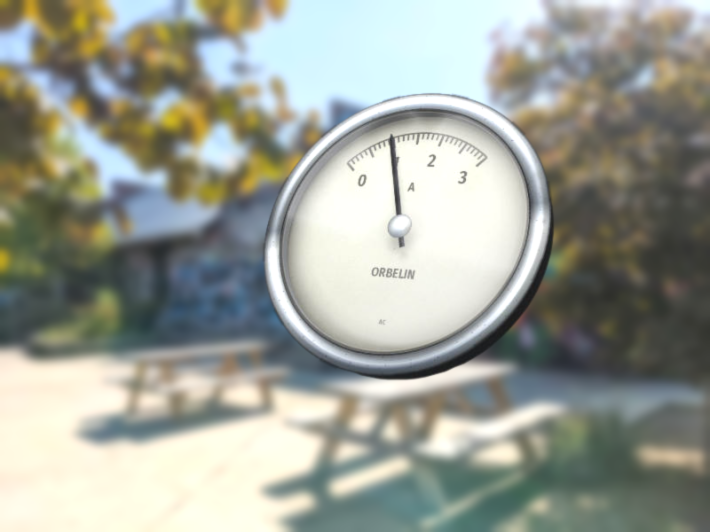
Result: **1** A
